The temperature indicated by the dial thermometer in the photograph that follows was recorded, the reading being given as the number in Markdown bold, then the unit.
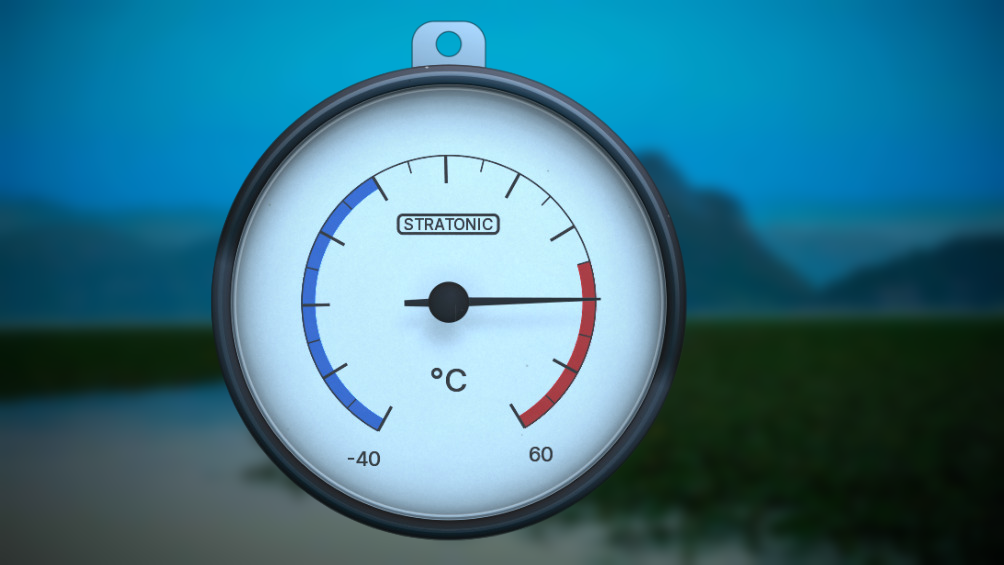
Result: **40** °C
